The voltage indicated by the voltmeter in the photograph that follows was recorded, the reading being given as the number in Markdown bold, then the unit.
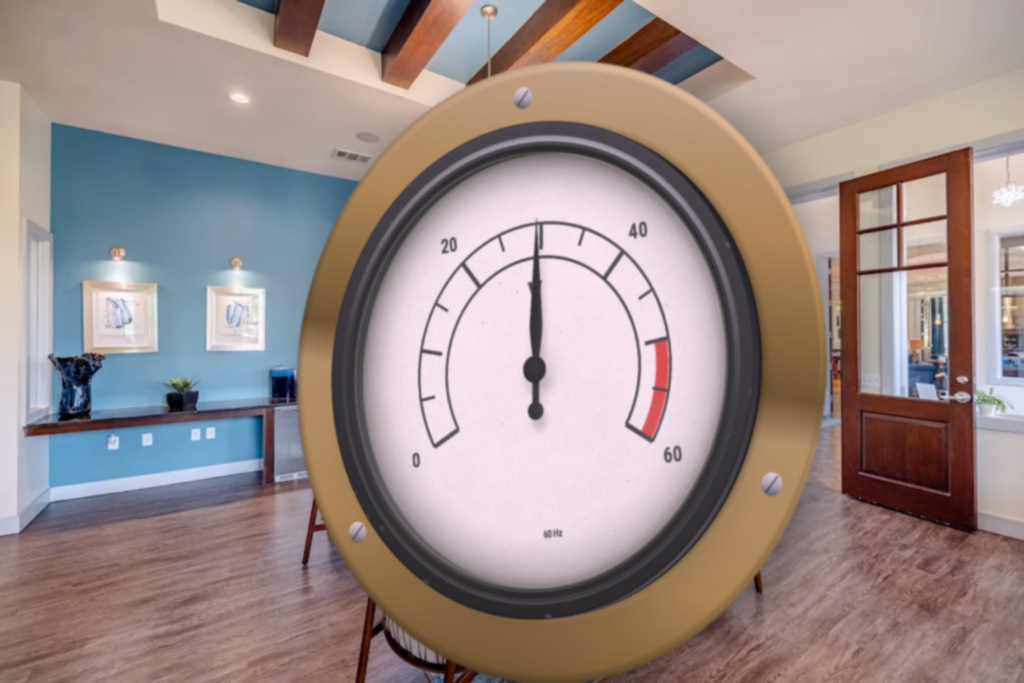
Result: **30** V
